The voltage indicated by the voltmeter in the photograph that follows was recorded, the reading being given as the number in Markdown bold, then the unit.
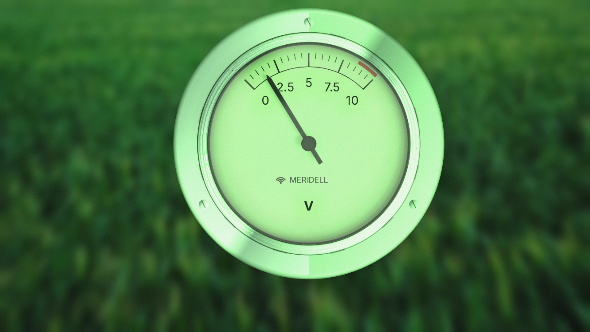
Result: **1.5** V
